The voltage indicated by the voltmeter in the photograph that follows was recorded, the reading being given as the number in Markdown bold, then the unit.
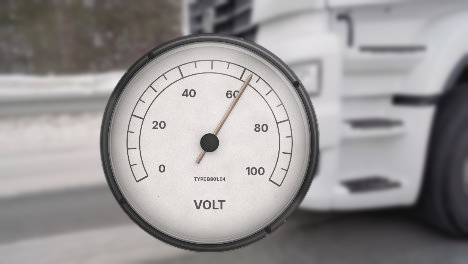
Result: **62.5** V
